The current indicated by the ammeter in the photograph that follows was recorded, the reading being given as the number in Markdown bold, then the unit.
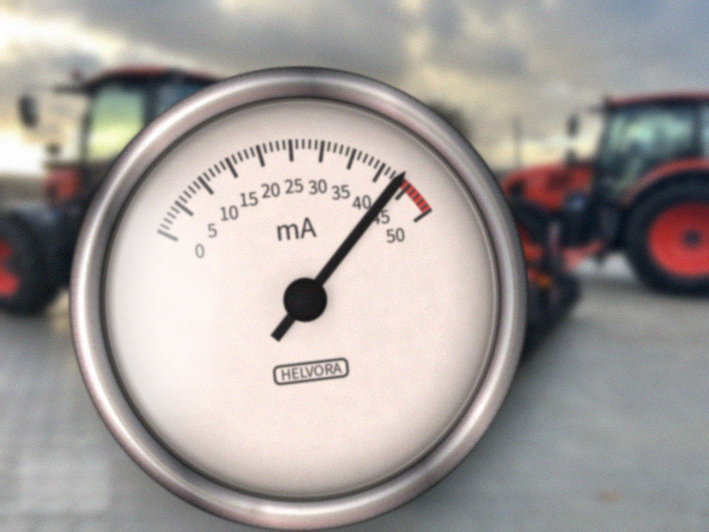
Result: **43** mA
